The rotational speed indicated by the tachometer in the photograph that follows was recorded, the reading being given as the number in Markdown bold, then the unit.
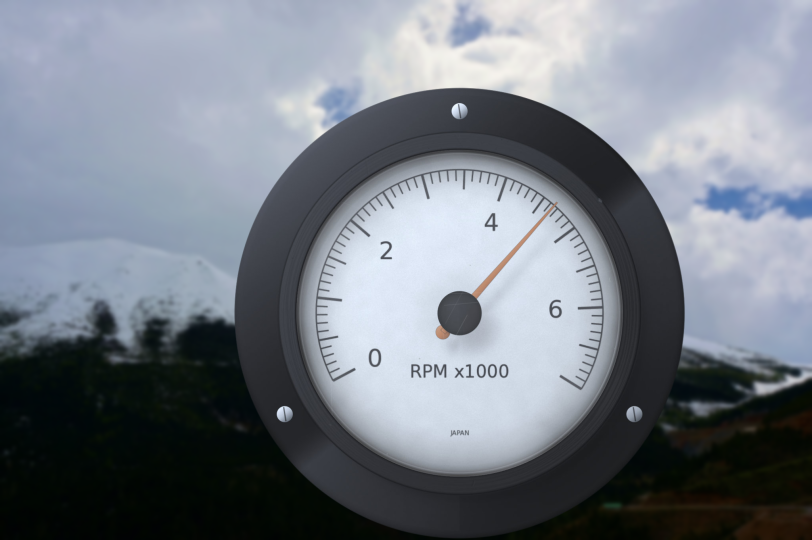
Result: **4650** rpm
